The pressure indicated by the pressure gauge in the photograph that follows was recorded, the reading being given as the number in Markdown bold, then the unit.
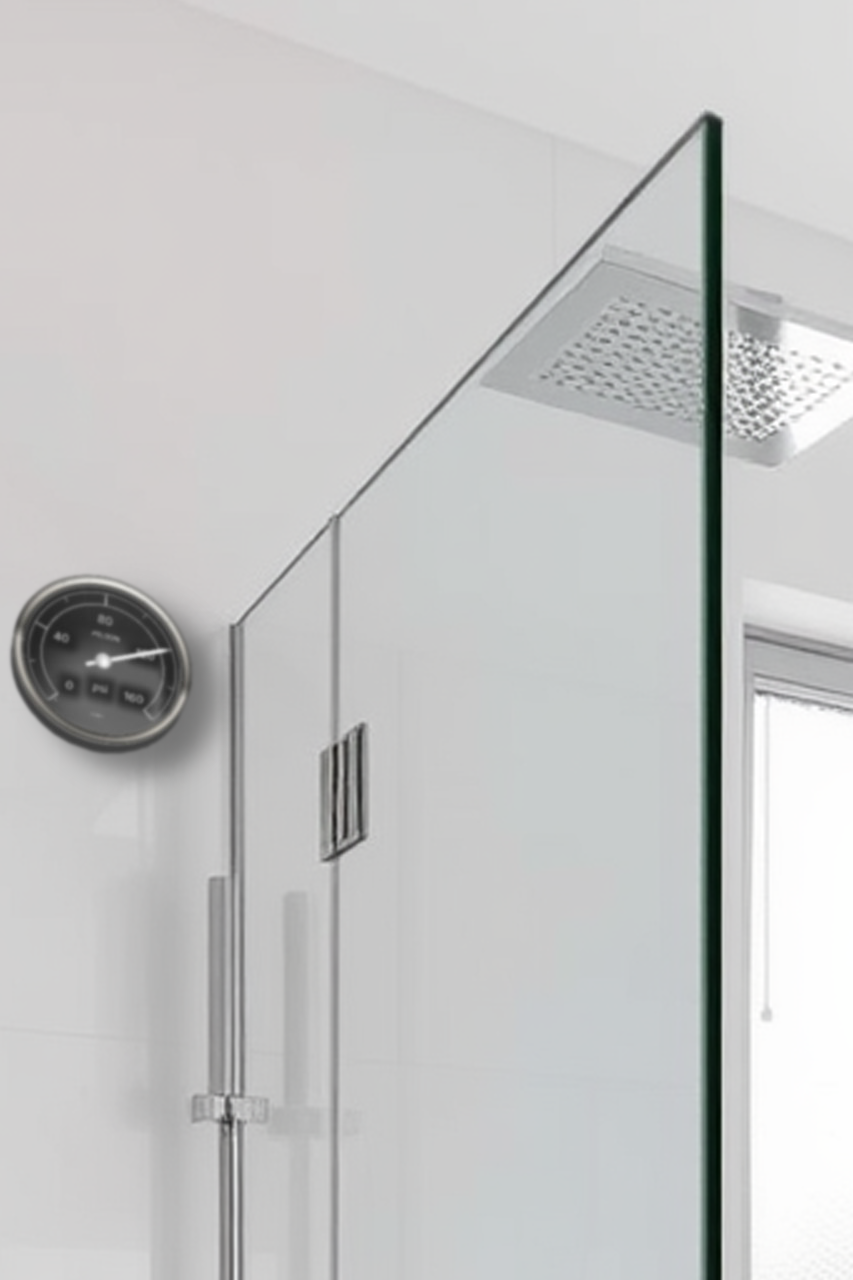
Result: **120** psi
